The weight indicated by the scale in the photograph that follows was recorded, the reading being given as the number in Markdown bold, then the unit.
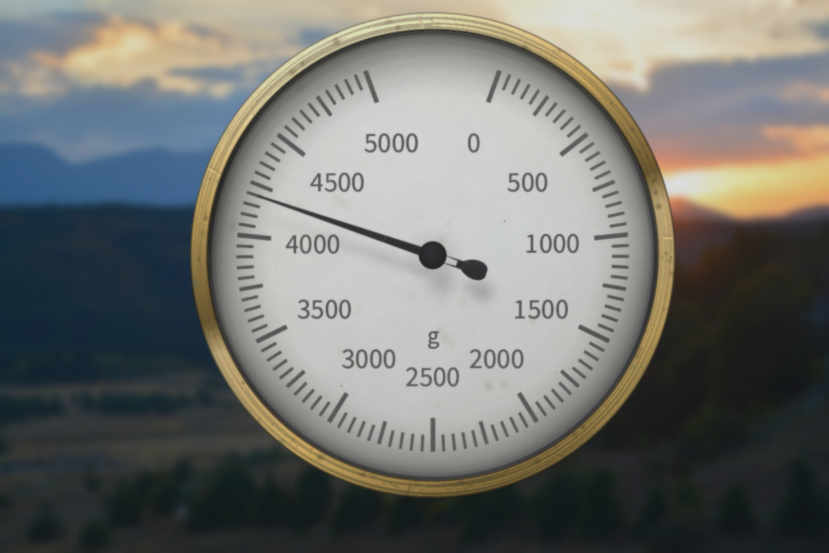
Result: **4200** g
